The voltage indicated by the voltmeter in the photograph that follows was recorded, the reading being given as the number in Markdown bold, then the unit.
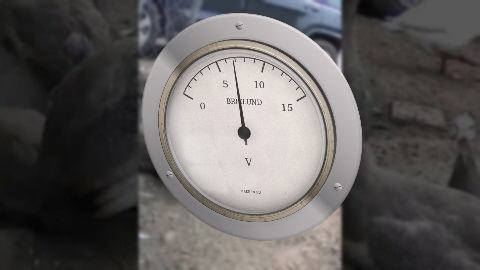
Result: **7** V
